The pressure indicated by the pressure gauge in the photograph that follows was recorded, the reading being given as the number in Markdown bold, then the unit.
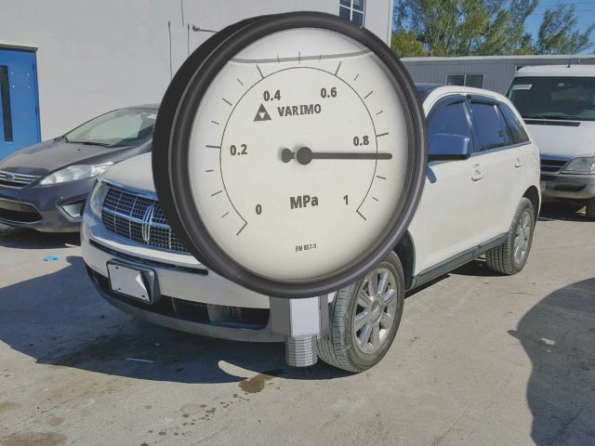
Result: **0.85** MPa
